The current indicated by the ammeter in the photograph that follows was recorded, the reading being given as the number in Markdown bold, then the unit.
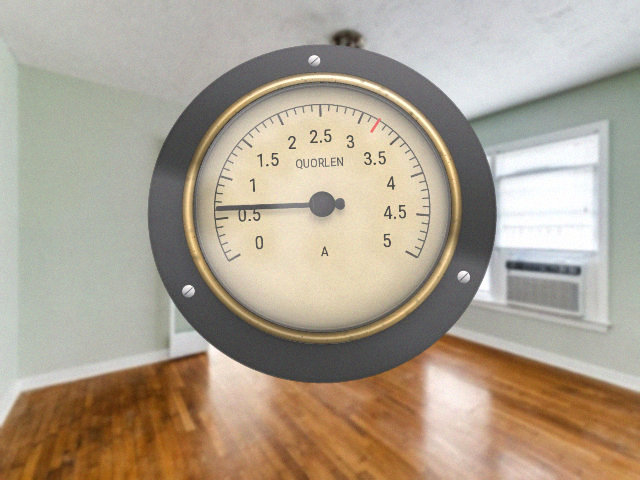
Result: **0.6** A
